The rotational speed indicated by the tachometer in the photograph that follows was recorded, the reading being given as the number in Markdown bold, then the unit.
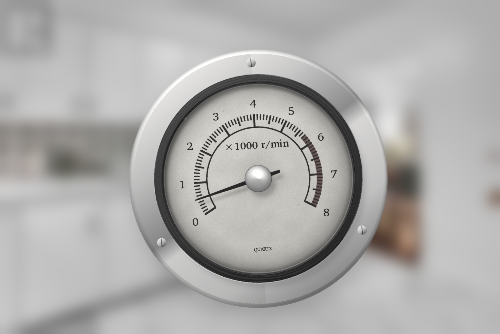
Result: **500** rpm
